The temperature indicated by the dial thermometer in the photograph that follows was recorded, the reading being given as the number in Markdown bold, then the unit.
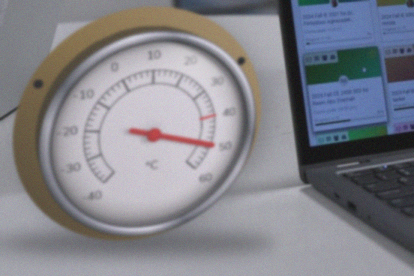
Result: **50** °C
